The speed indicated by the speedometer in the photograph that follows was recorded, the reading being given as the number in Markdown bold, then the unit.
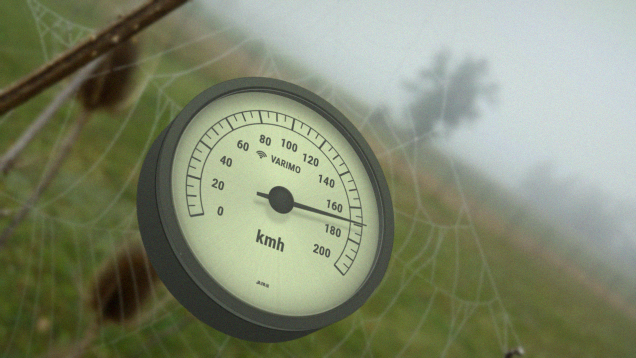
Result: **170** km/h
